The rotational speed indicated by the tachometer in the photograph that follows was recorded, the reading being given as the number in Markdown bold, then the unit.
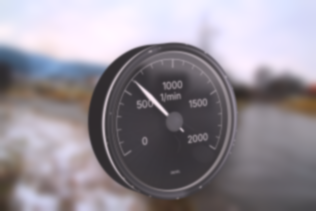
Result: **600** rpm
